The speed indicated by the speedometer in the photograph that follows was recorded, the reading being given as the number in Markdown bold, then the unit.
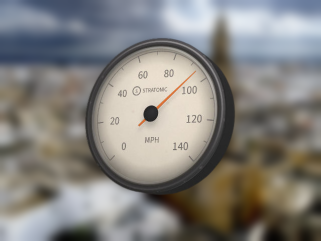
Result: **95** mph
